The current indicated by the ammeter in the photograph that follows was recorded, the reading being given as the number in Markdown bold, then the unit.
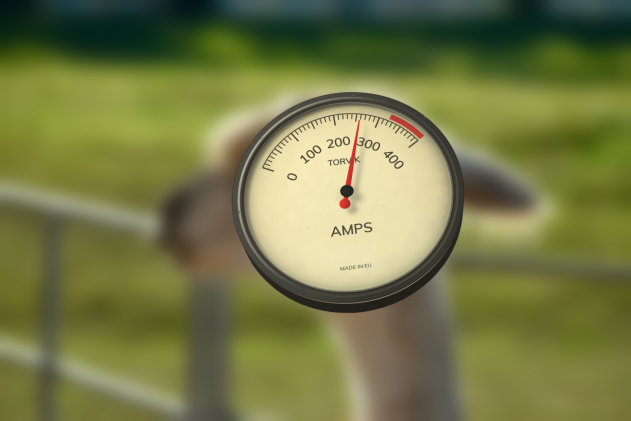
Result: **260** A
